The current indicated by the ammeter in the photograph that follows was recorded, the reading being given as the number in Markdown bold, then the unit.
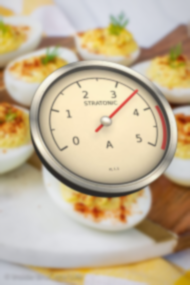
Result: **3.5** A
